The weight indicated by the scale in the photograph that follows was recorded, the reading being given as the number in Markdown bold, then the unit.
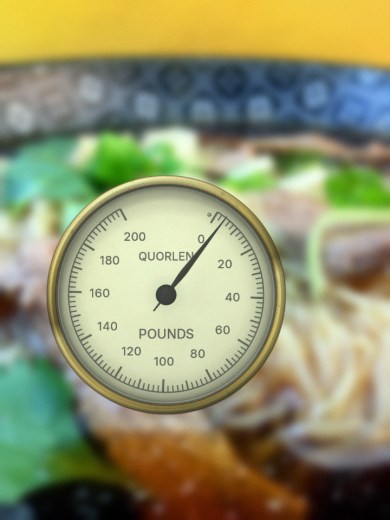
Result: **4** lb
